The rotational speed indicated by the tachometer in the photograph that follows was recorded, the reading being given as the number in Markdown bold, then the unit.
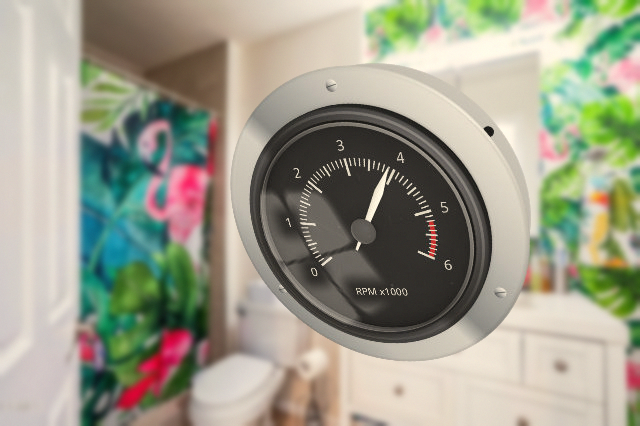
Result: **3900** rpm
